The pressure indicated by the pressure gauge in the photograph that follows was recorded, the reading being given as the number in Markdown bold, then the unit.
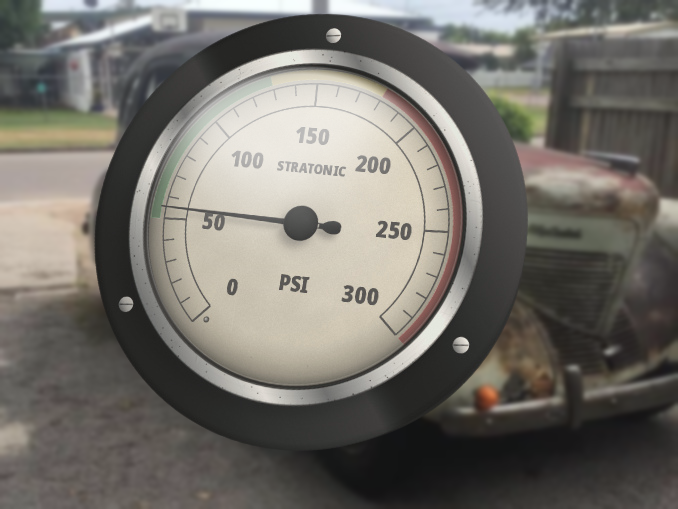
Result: **55** psi
